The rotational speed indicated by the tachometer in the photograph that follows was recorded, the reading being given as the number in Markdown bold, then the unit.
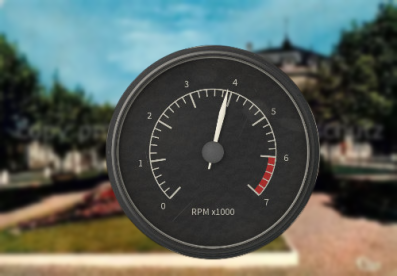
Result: **3900** rpm
